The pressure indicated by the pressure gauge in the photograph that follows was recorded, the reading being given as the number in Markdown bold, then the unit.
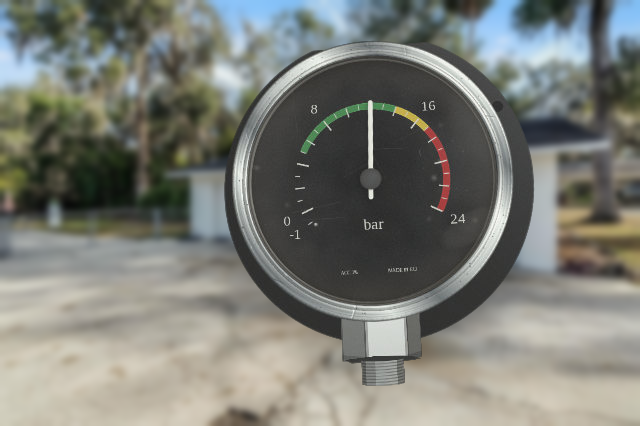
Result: **12** bar
